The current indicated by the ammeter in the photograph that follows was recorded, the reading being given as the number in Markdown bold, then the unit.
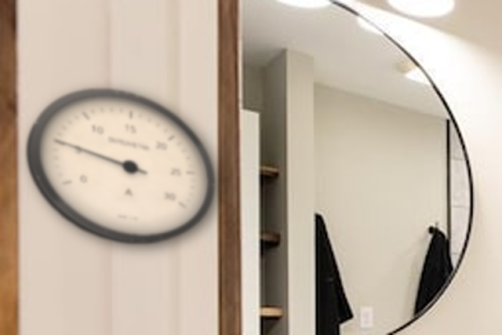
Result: **5** A
